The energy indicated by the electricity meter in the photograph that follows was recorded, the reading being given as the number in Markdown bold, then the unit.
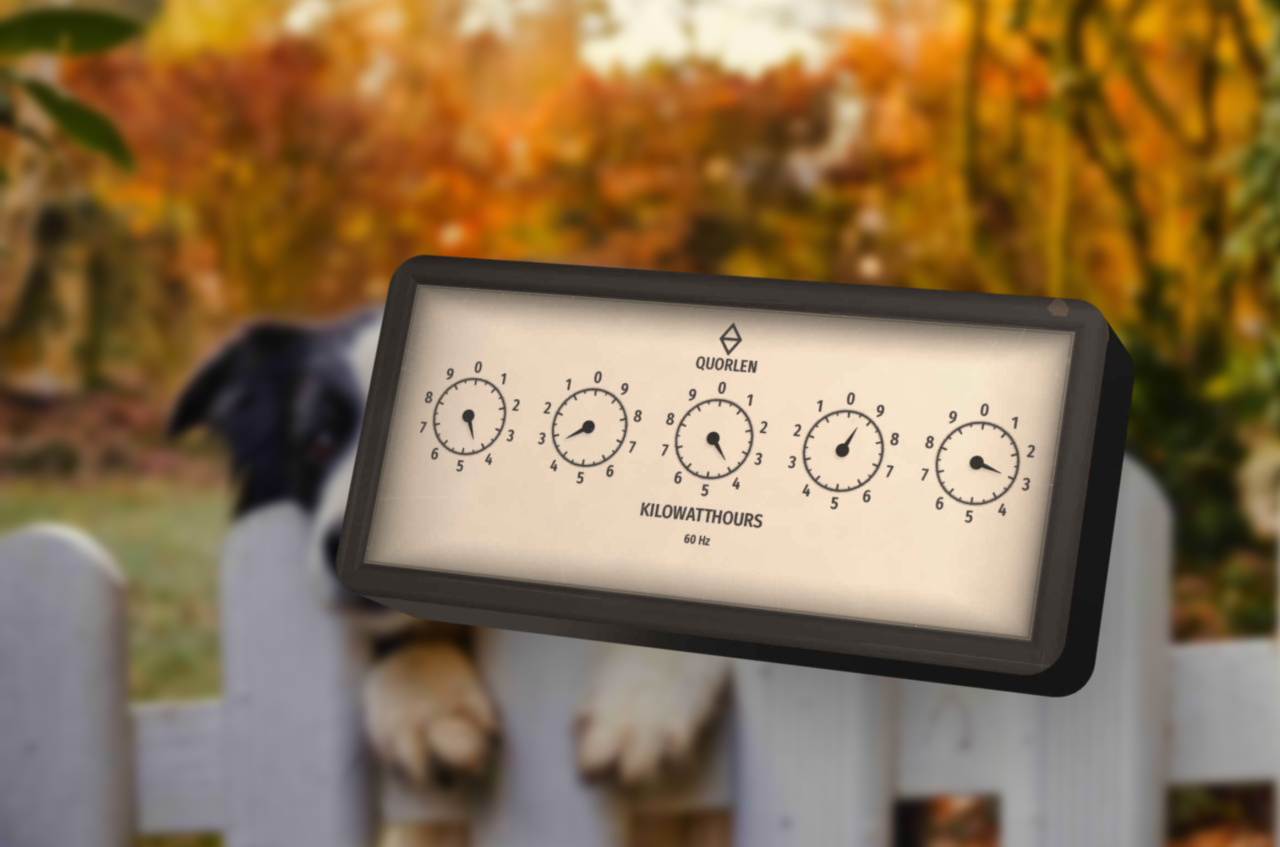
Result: **43393** kWh
